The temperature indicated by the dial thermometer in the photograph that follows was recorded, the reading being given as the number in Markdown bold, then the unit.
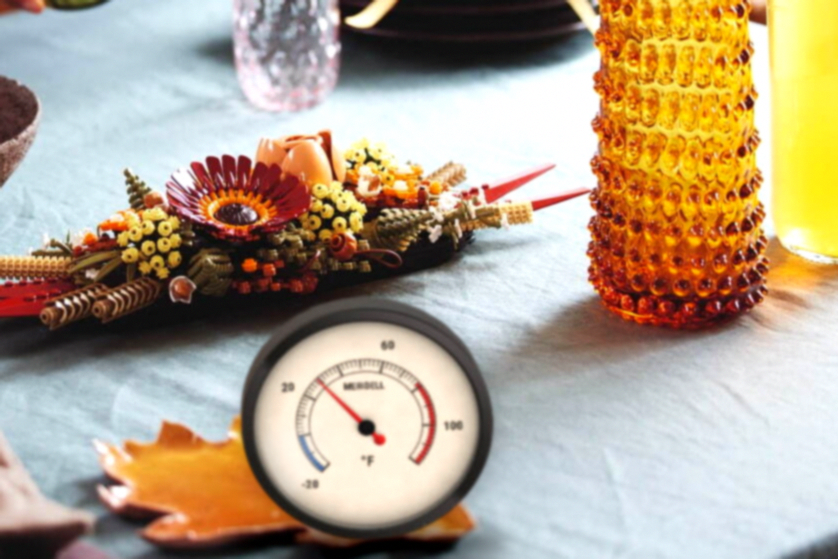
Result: **30** °F
